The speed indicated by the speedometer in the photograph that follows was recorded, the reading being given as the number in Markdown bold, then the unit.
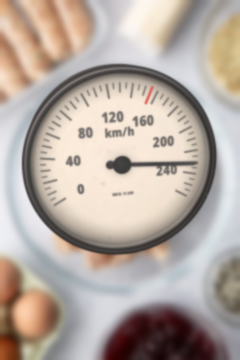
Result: **230** km/h
